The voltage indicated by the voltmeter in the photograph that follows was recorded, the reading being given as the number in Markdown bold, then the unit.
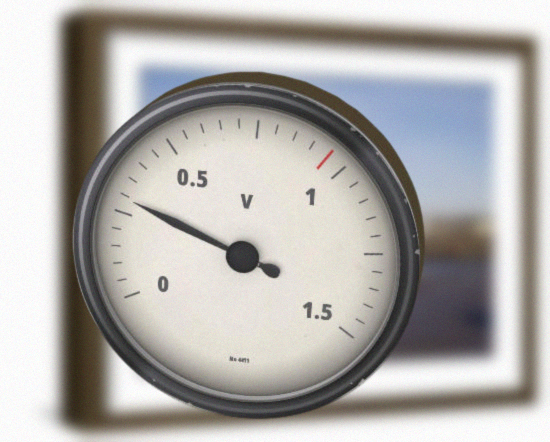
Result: **0.3** V
